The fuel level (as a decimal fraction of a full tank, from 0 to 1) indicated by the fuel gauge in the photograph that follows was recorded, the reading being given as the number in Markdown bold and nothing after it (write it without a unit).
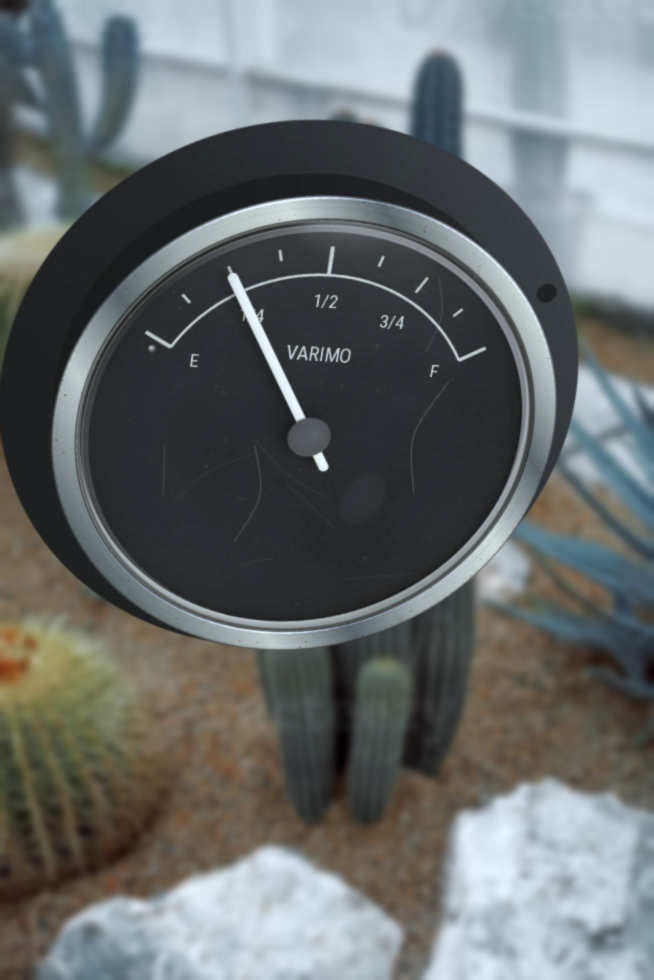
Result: **0.25**
